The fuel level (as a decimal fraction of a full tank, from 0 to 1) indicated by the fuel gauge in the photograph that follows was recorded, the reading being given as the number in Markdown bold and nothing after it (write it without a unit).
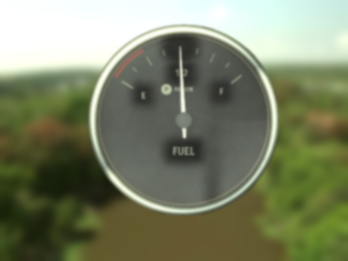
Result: **0.5**
